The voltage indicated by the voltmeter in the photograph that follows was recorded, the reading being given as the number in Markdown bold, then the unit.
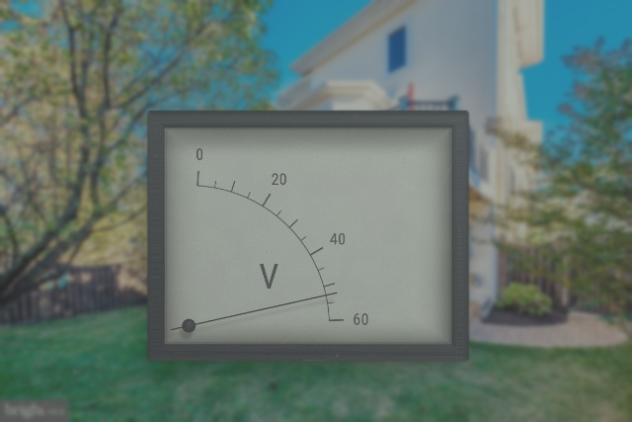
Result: **52.5** V
